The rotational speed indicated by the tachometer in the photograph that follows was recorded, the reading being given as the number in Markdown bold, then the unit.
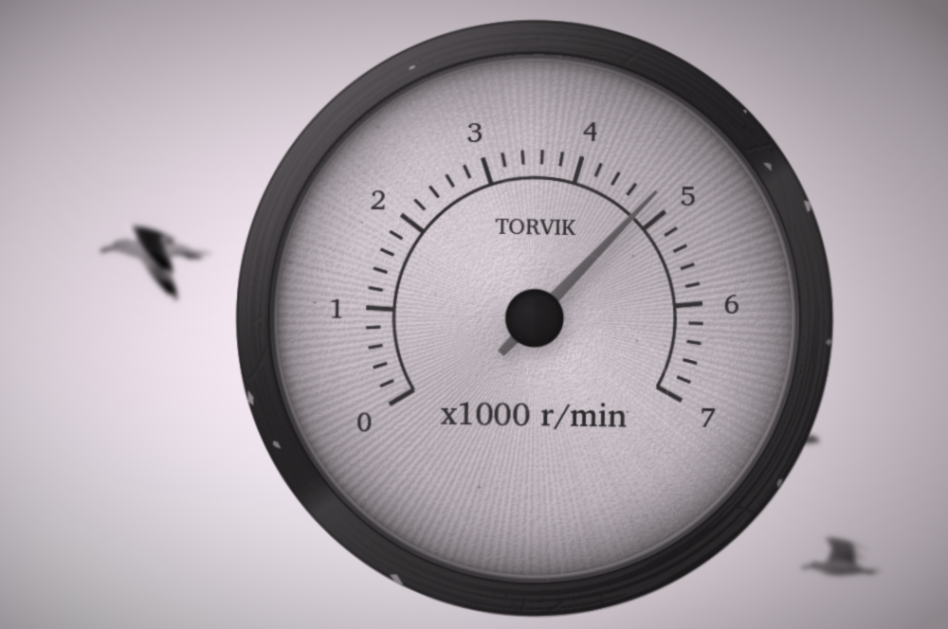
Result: **4800** rpm
